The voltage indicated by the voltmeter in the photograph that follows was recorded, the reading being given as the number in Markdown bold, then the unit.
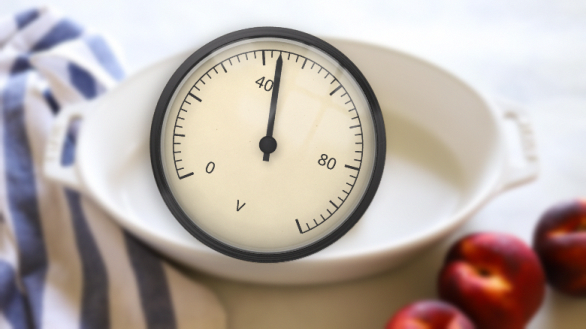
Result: **44** V
